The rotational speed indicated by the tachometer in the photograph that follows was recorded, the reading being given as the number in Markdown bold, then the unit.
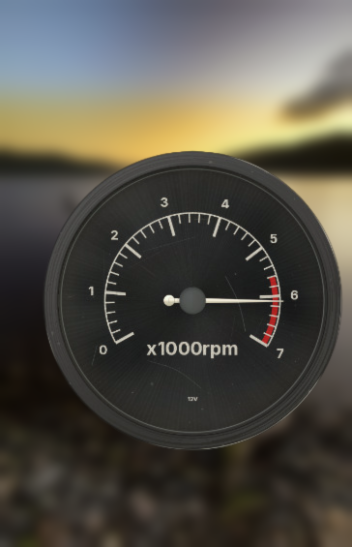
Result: **6100** rpm
